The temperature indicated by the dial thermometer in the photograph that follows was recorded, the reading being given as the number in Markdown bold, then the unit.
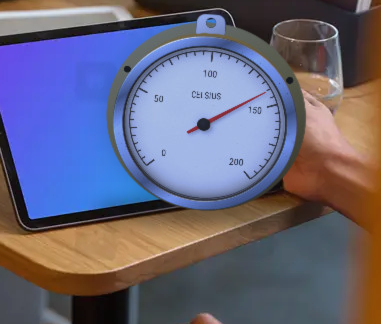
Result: **140** °C
